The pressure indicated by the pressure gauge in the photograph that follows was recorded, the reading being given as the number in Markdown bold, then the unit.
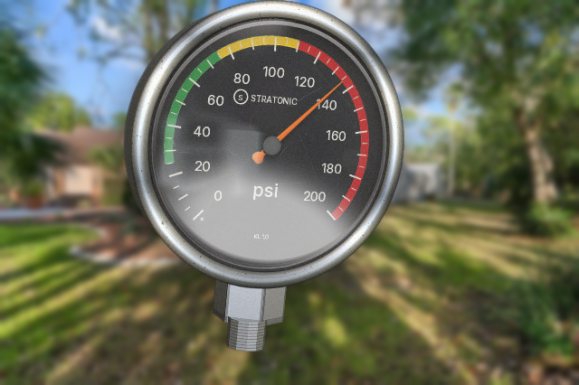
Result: **135** psi
